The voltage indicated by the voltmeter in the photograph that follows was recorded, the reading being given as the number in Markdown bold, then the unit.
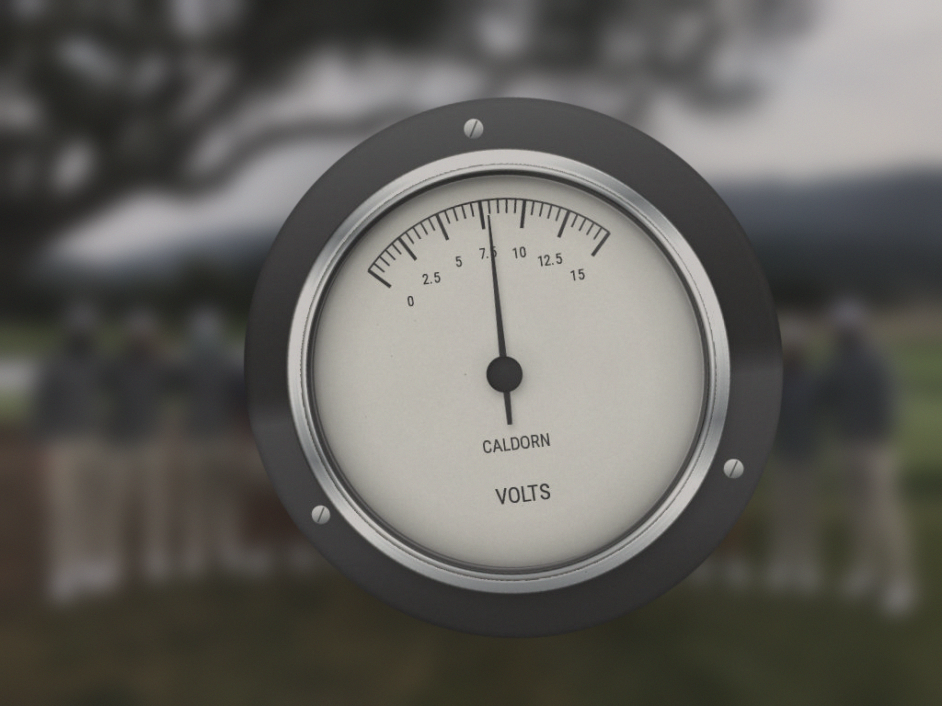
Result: **8** V
